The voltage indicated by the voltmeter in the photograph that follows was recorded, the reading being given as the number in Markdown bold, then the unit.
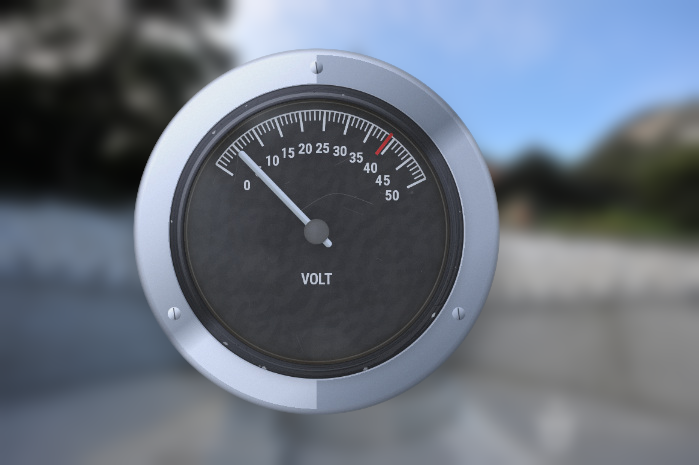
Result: **5** V
